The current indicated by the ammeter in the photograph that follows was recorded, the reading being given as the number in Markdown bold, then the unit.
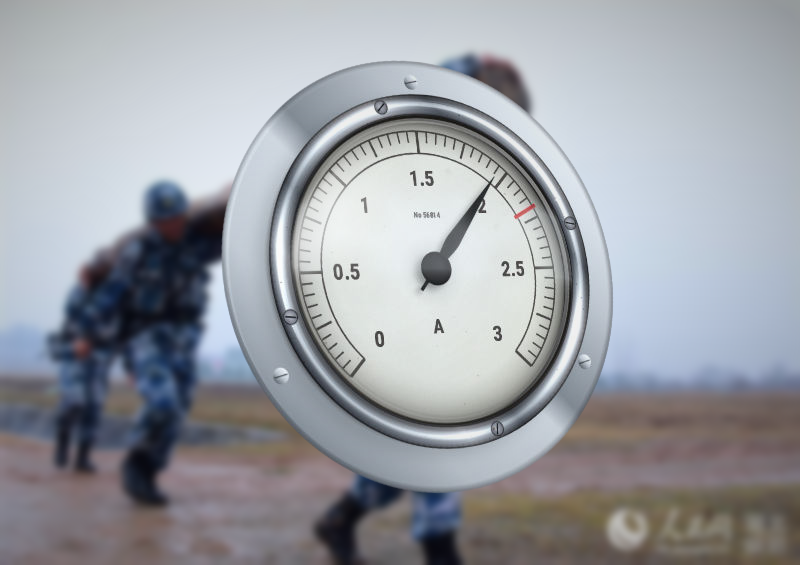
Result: **1.95** A
